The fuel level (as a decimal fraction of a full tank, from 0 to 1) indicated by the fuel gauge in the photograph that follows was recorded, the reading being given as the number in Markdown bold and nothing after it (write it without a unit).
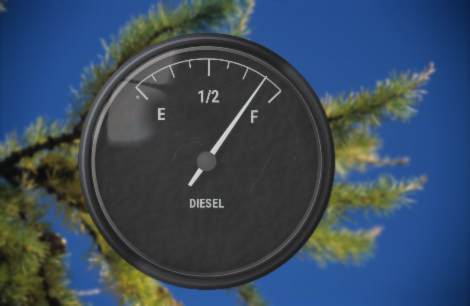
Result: **0.875**
